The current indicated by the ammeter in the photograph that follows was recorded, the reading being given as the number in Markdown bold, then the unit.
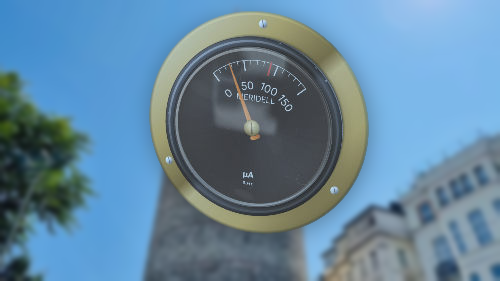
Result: **30** µA
